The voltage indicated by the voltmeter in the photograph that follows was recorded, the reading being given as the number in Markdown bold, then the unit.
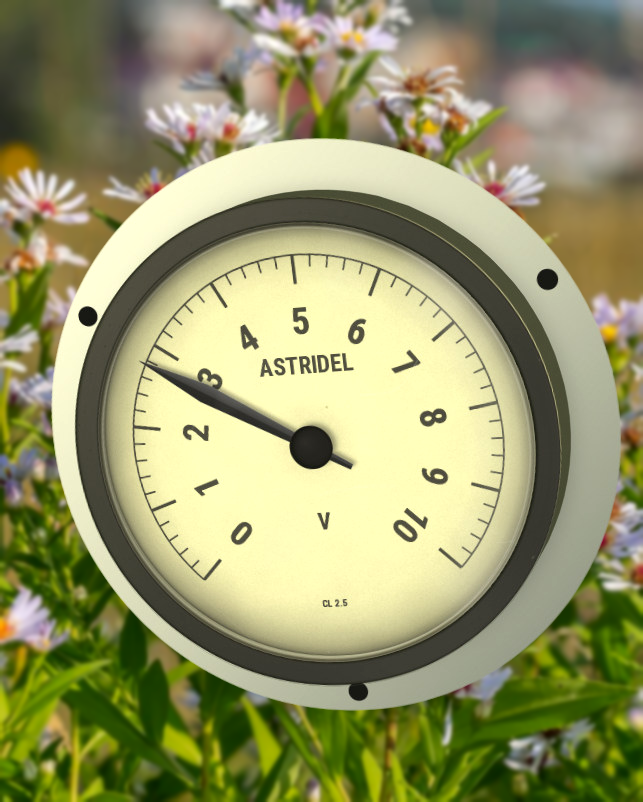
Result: **2.8** V
